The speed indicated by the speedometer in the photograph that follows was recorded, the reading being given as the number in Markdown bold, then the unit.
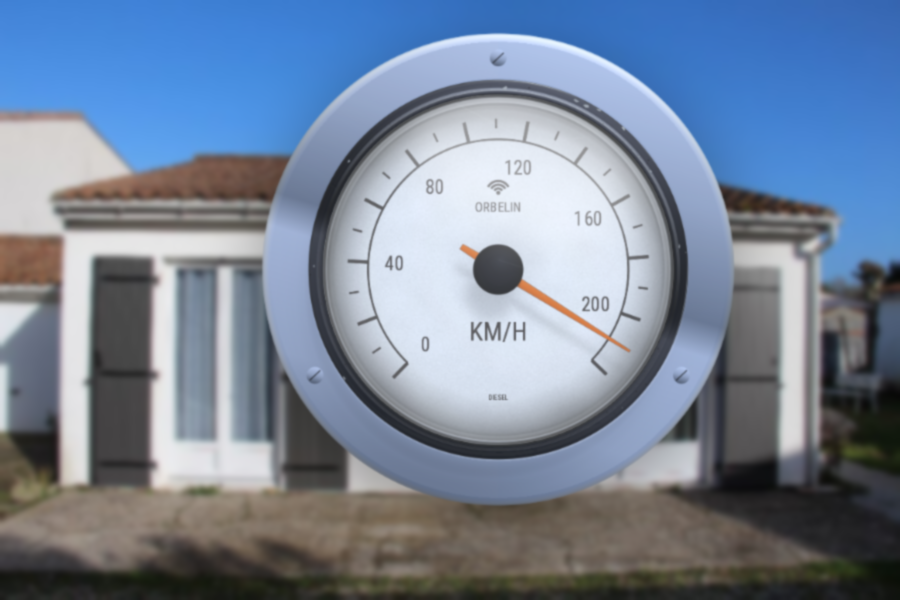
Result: **210** km/h
